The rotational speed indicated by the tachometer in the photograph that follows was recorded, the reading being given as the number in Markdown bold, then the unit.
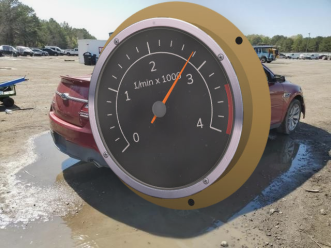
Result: **2800** rpm
